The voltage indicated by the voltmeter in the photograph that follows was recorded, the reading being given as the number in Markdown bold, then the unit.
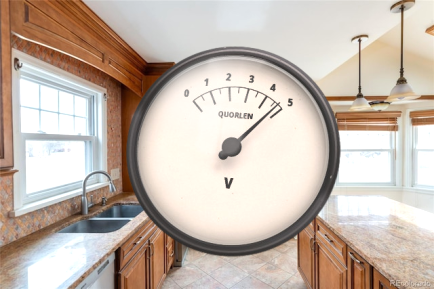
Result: **4.75** V
